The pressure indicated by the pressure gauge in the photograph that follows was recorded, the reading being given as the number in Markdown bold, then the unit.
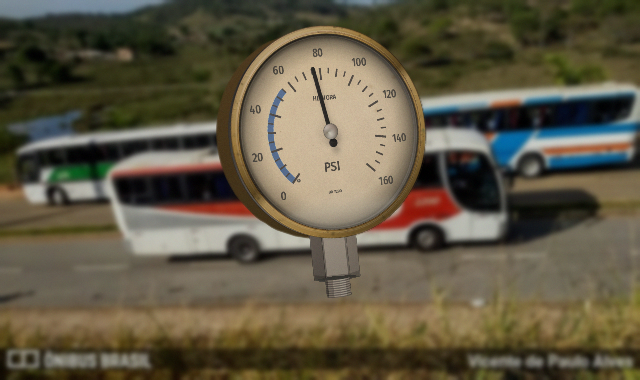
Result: **75** psi
